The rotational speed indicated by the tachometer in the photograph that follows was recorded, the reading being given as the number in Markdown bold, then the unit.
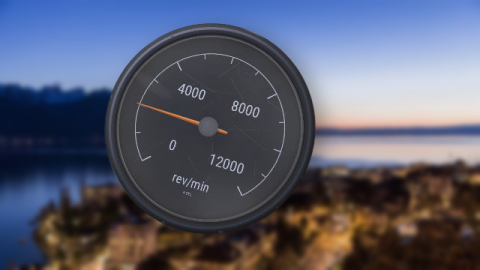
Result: **2000** rpm
